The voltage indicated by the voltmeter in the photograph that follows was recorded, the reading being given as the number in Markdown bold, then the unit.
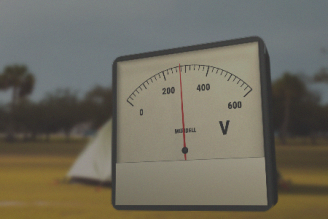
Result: **280** V
